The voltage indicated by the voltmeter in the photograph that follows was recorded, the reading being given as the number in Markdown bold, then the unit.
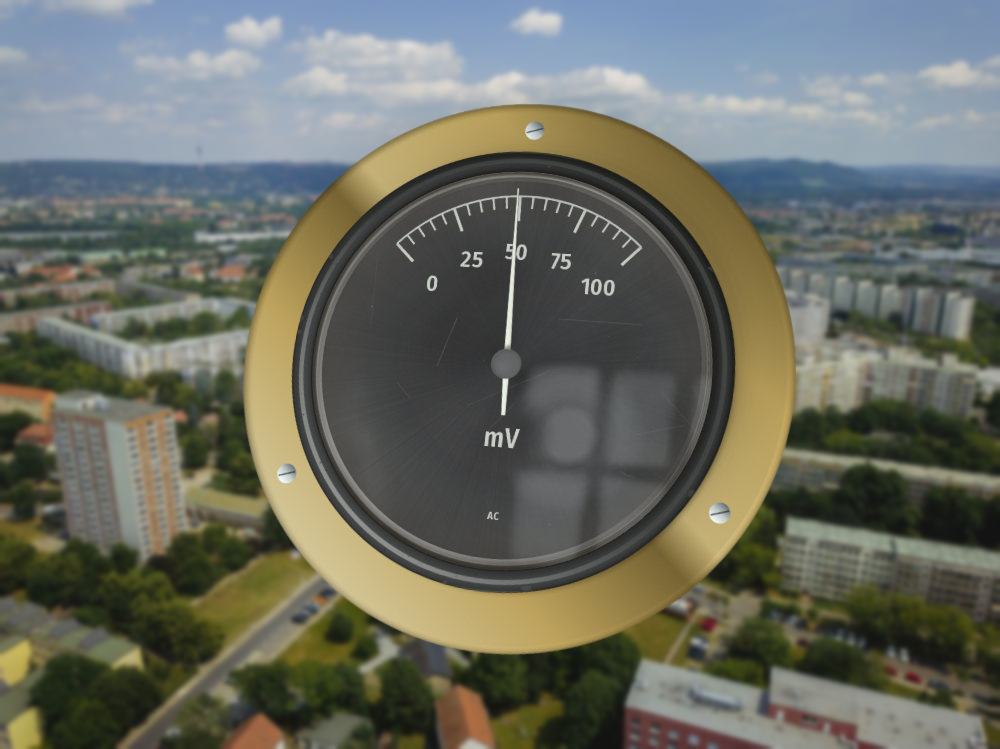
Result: **50** mV
